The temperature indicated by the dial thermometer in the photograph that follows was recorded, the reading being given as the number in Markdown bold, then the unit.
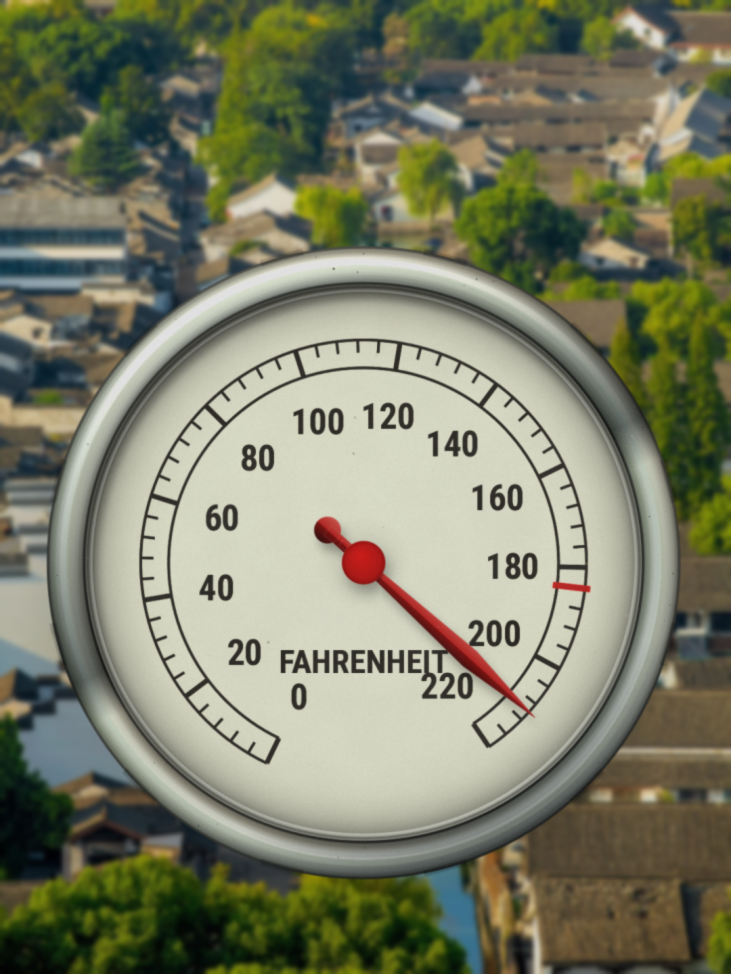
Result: **210** °F
